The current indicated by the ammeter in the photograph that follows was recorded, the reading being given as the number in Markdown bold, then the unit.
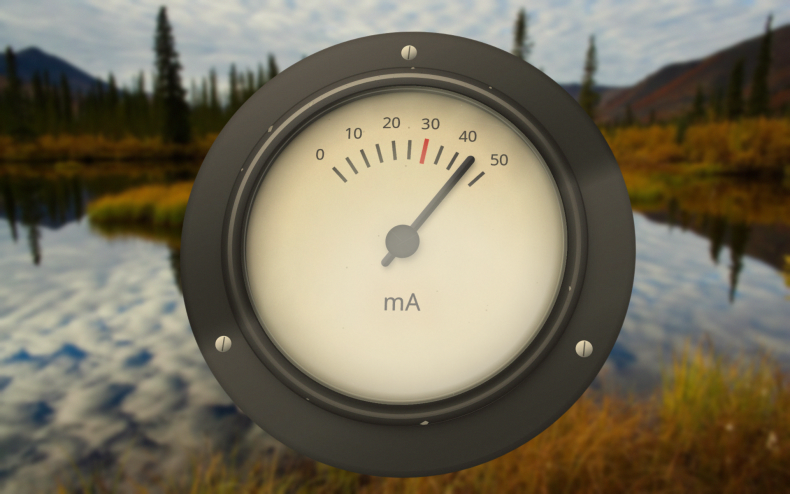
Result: **45** mA
